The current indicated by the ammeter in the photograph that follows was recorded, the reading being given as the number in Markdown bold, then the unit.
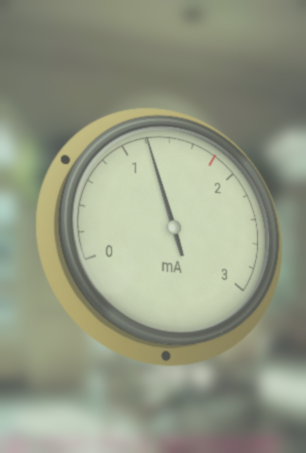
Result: **1.2** mA
